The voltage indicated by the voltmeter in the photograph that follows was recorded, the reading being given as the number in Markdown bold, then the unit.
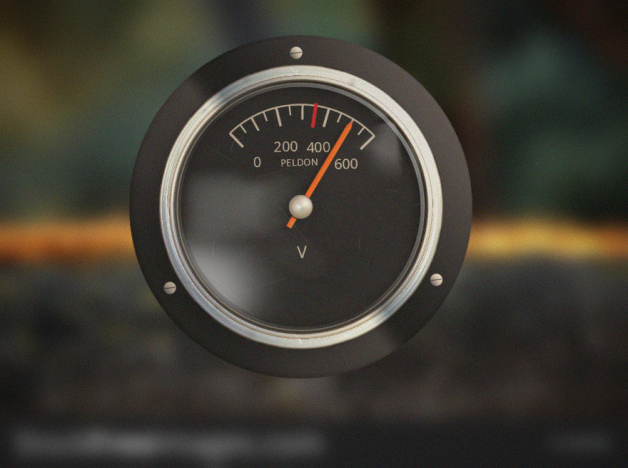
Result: **500** V
